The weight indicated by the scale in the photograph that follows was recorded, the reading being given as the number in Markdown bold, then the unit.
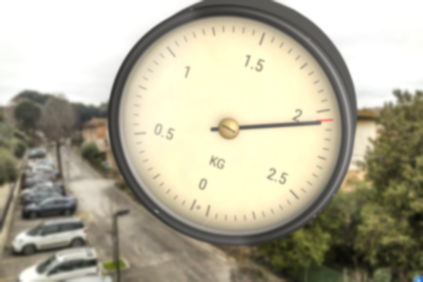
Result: **2.05** kg
